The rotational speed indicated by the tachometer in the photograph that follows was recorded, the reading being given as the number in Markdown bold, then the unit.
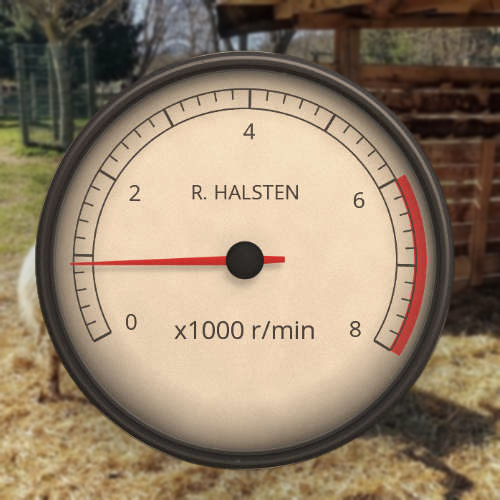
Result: **900** rpm
